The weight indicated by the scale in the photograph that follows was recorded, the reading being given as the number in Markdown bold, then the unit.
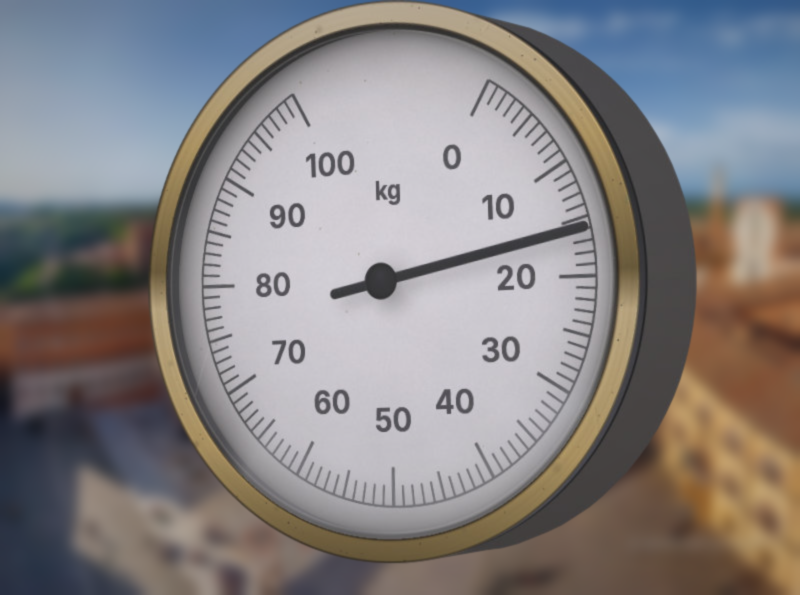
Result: **16** kg
